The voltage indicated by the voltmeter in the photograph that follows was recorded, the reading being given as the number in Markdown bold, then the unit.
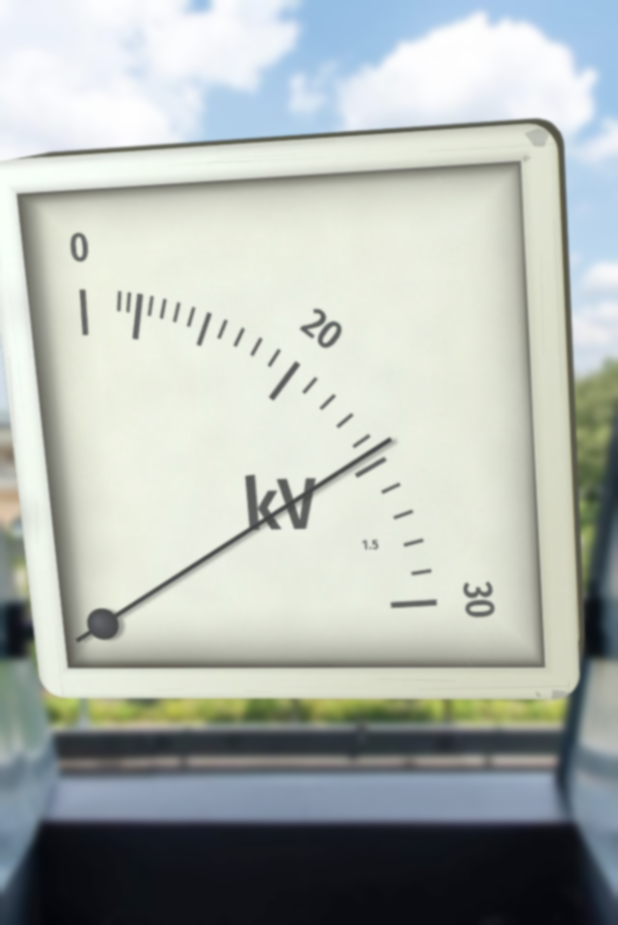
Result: **24.5** kV
